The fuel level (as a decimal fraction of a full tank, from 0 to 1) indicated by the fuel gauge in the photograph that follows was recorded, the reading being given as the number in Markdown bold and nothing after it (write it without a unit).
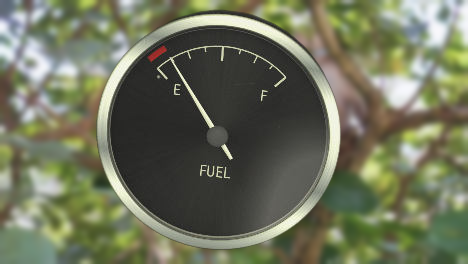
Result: **0.125**
